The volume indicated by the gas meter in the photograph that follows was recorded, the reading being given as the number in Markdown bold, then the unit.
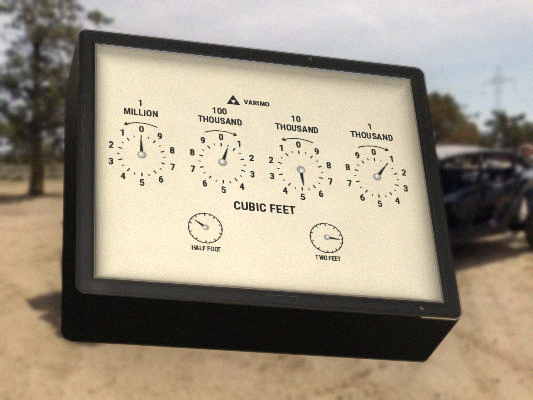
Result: **5100** ft³
